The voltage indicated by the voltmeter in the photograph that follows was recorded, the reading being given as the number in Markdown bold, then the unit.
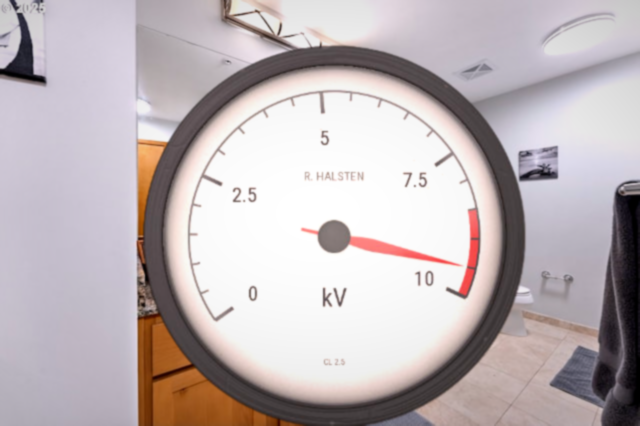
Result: **9.5** kV
